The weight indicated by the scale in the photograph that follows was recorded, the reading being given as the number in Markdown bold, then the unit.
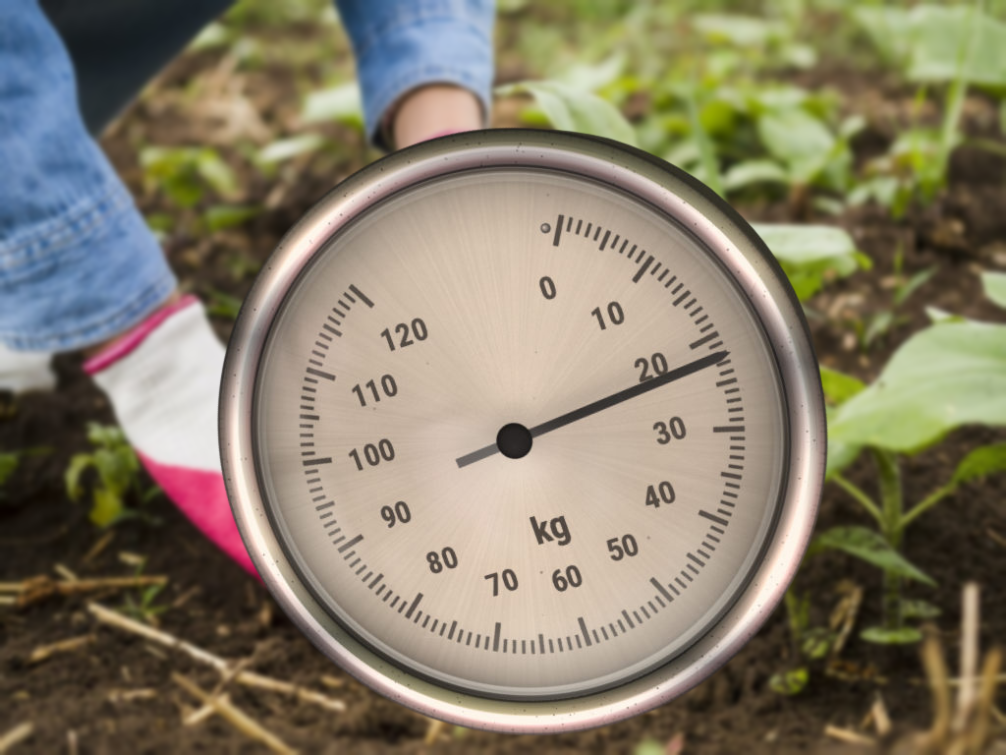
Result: **22** kg
